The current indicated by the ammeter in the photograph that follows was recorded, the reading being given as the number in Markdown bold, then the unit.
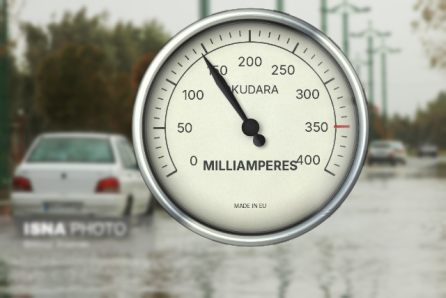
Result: **145** mA
